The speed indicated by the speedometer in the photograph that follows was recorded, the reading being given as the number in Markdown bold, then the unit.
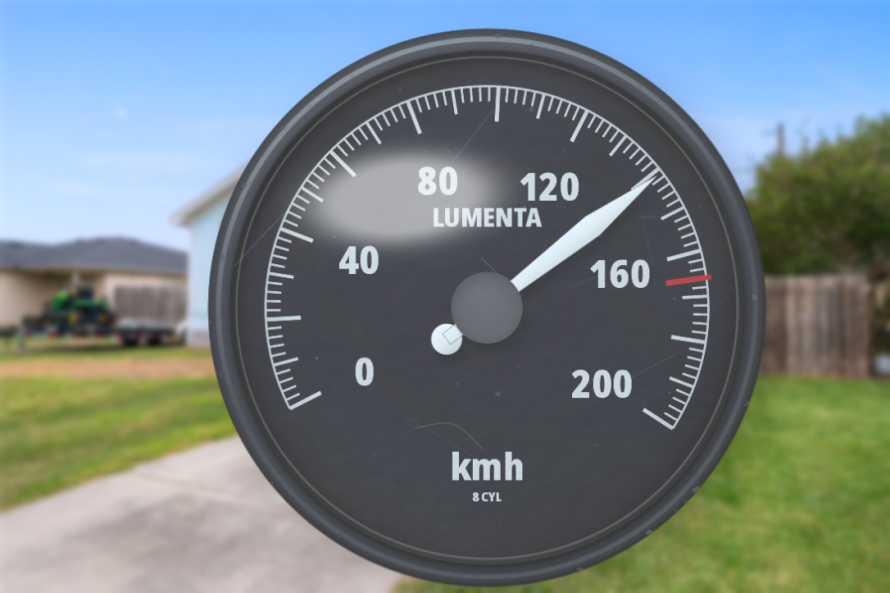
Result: **141** km/h
